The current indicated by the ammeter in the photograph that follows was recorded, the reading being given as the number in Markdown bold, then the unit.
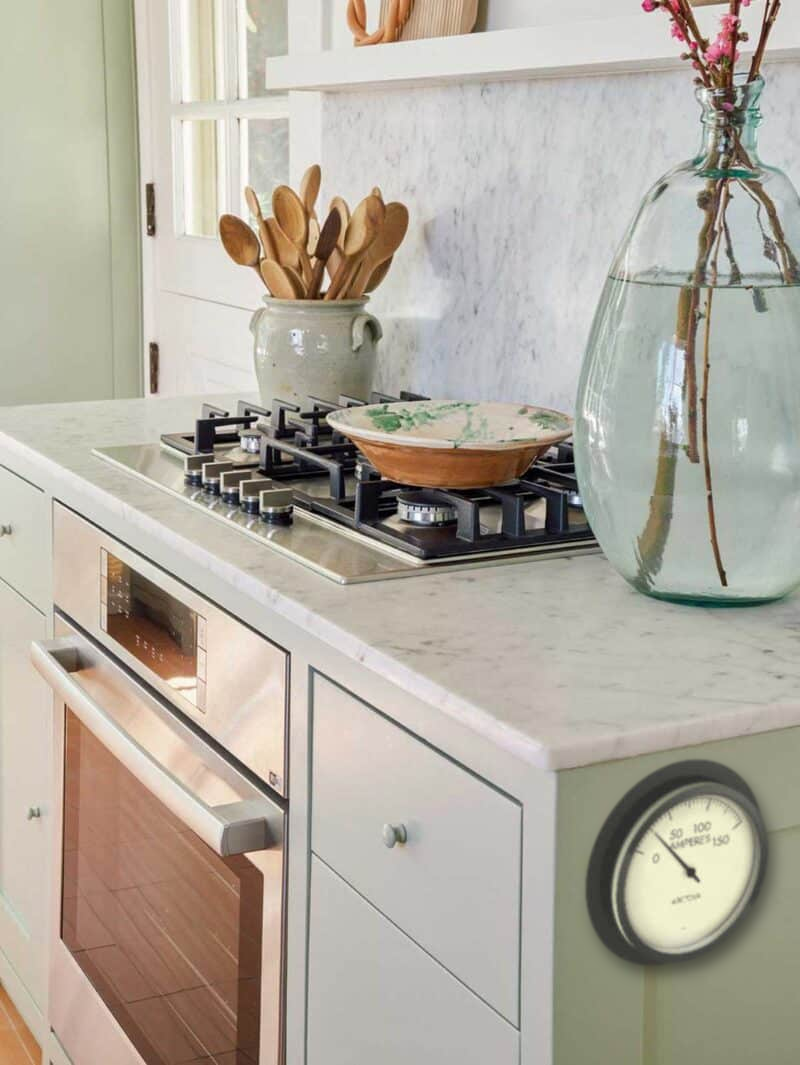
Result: **25** A
